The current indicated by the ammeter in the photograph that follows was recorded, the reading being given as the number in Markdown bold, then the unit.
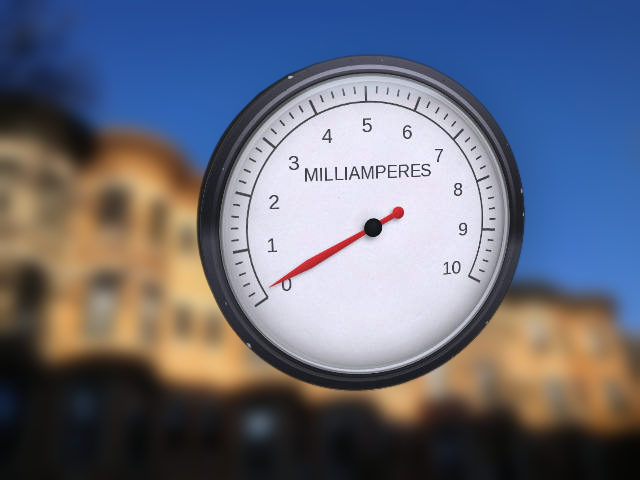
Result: **0.2** mA
